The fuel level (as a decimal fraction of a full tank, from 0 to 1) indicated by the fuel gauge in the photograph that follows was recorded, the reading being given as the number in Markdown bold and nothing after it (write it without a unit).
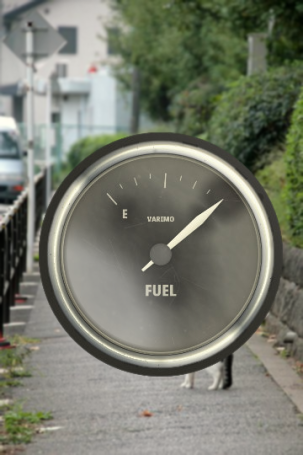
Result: **1**
